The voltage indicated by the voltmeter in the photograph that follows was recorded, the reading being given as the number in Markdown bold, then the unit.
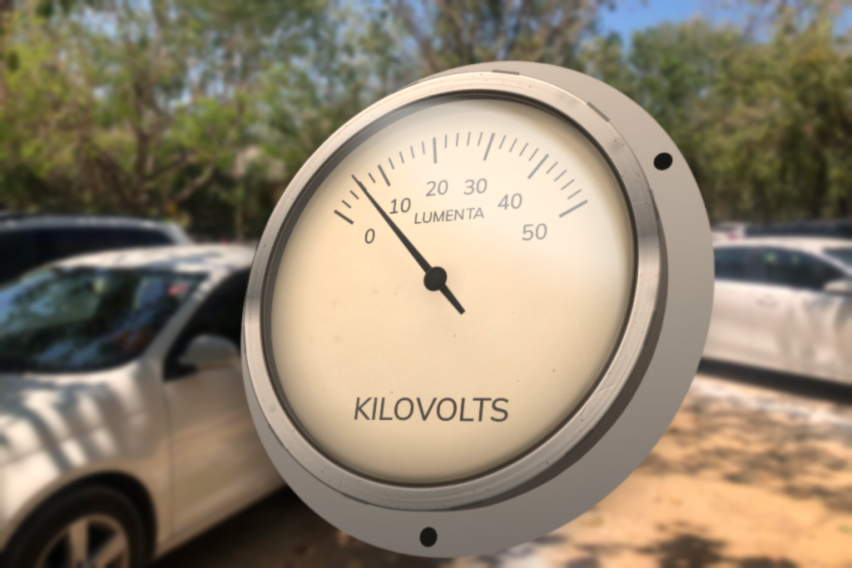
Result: **6** kV
